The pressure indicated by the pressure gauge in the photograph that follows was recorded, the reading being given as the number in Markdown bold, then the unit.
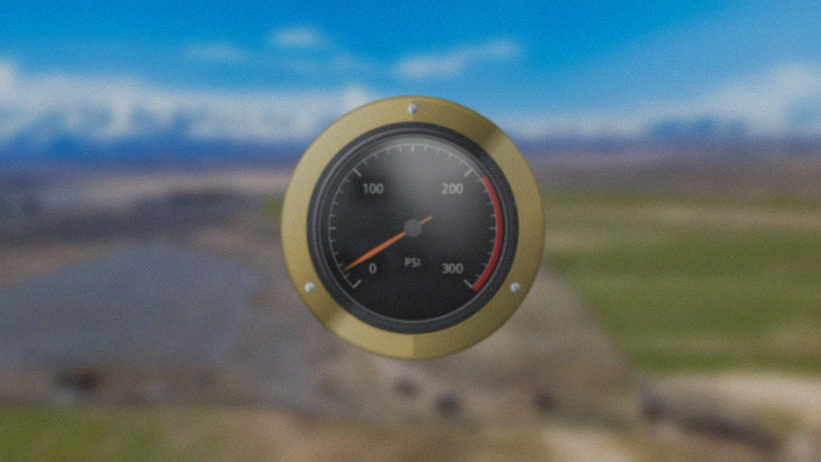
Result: **15** psi
